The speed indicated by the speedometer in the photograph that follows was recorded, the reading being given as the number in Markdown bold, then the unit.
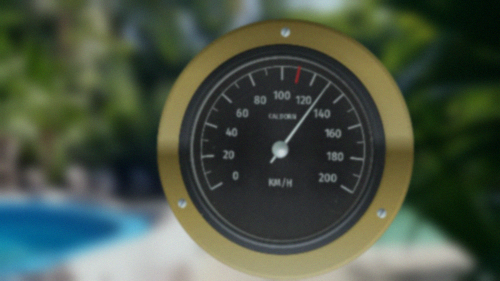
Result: **130** km/h
